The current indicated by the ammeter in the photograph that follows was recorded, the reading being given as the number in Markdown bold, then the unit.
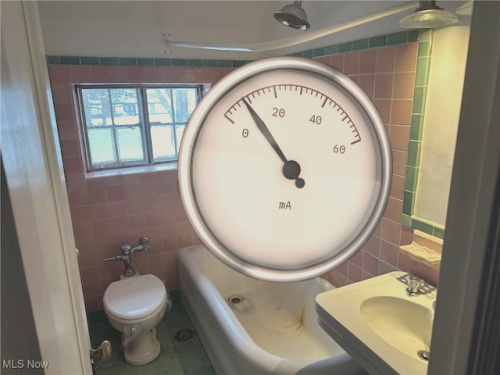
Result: **8** mA
